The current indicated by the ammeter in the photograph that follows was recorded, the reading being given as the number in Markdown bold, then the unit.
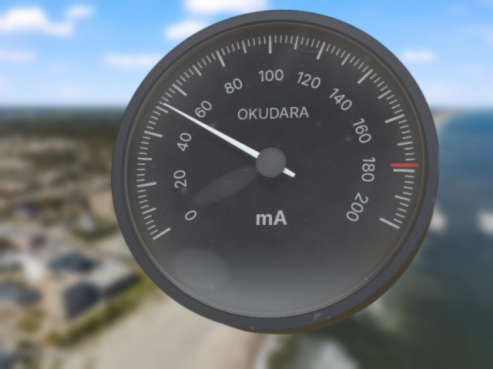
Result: **52** mA
